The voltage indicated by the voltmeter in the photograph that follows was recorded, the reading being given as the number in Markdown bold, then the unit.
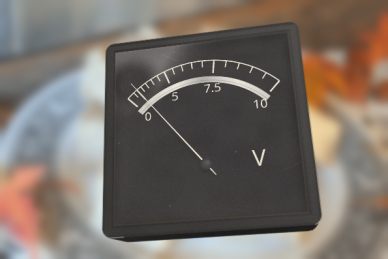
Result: **2.5** V
